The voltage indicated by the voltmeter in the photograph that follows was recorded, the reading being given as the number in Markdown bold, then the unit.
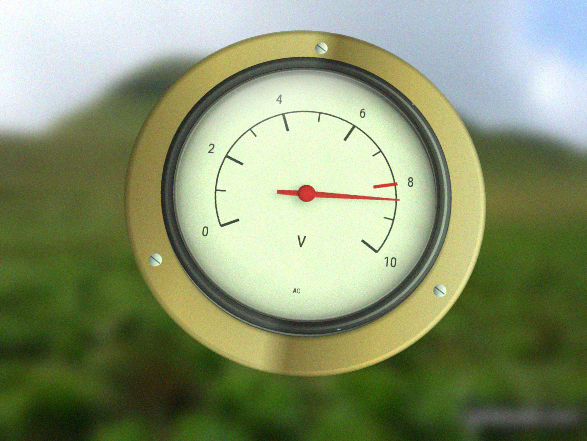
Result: **8.5** V
